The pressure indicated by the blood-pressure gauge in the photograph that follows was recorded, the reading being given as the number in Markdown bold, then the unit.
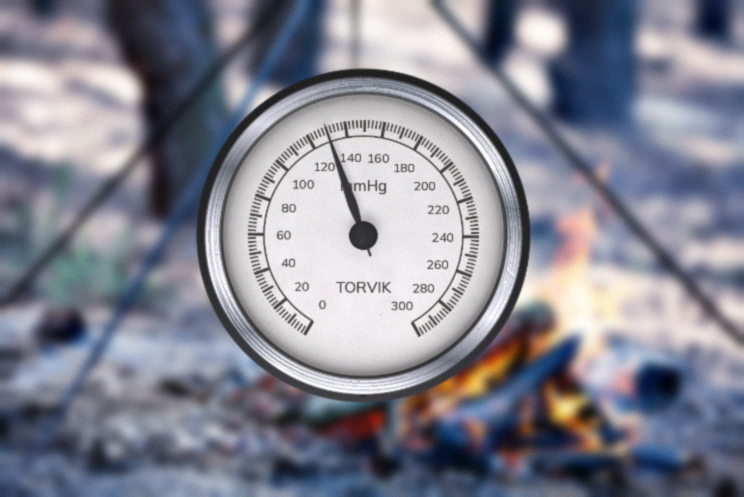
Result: **130** mmHg
